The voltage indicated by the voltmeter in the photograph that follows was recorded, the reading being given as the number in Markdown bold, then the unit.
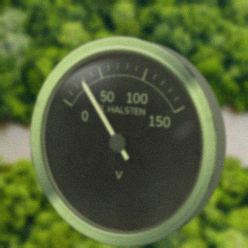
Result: **30** V
